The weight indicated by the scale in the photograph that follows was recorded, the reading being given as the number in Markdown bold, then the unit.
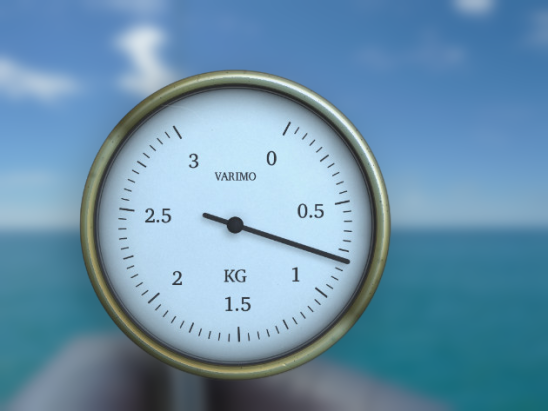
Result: **0.8** kg
